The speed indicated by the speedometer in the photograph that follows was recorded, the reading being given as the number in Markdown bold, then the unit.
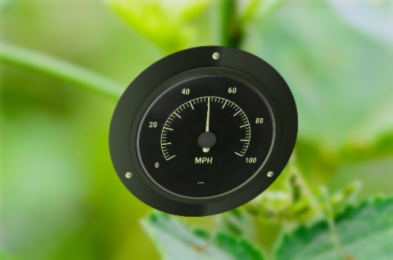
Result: **50** mph
